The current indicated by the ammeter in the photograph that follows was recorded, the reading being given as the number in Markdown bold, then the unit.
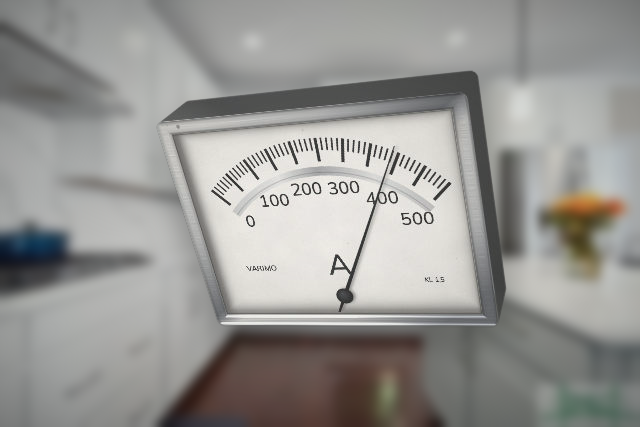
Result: **390** A
